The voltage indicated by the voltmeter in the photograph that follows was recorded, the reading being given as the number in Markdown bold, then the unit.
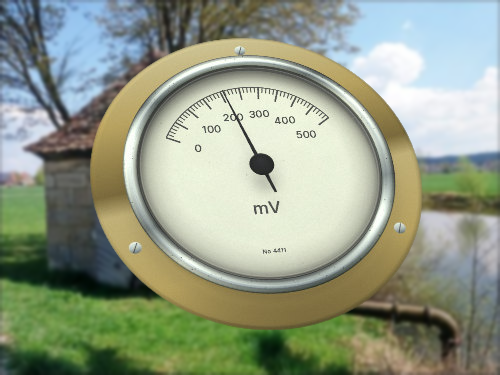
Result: **200** mV
